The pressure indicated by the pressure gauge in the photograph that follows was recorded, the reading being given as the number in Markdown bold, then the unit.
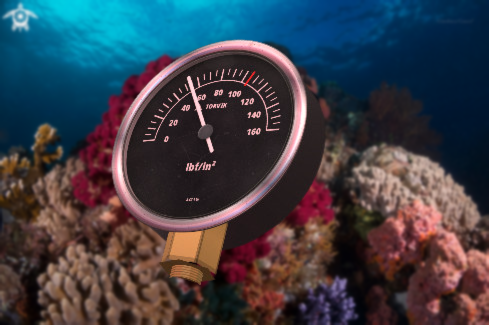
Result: **55** psi
